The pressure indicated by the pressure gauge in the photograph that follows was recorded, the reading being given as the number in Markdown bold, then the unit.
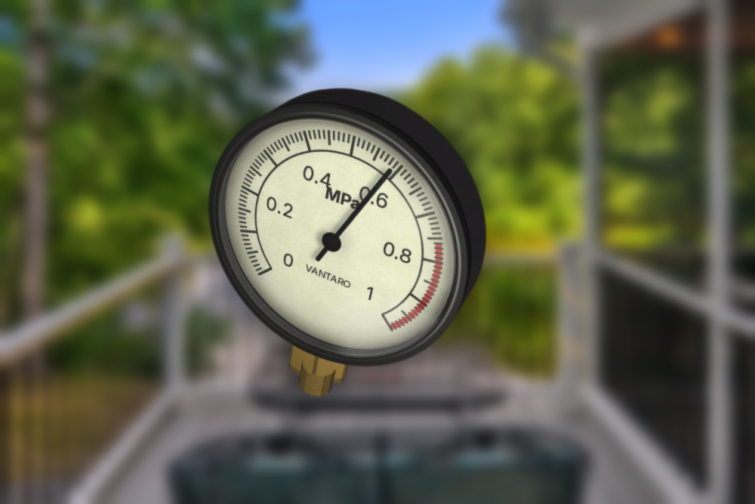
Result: **0.59** MPa
